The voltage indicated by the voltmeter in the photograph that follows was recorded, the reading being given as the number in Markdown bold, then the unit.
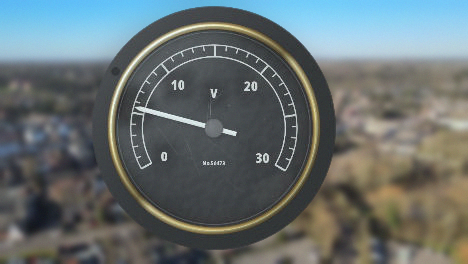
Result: **5.5** V
